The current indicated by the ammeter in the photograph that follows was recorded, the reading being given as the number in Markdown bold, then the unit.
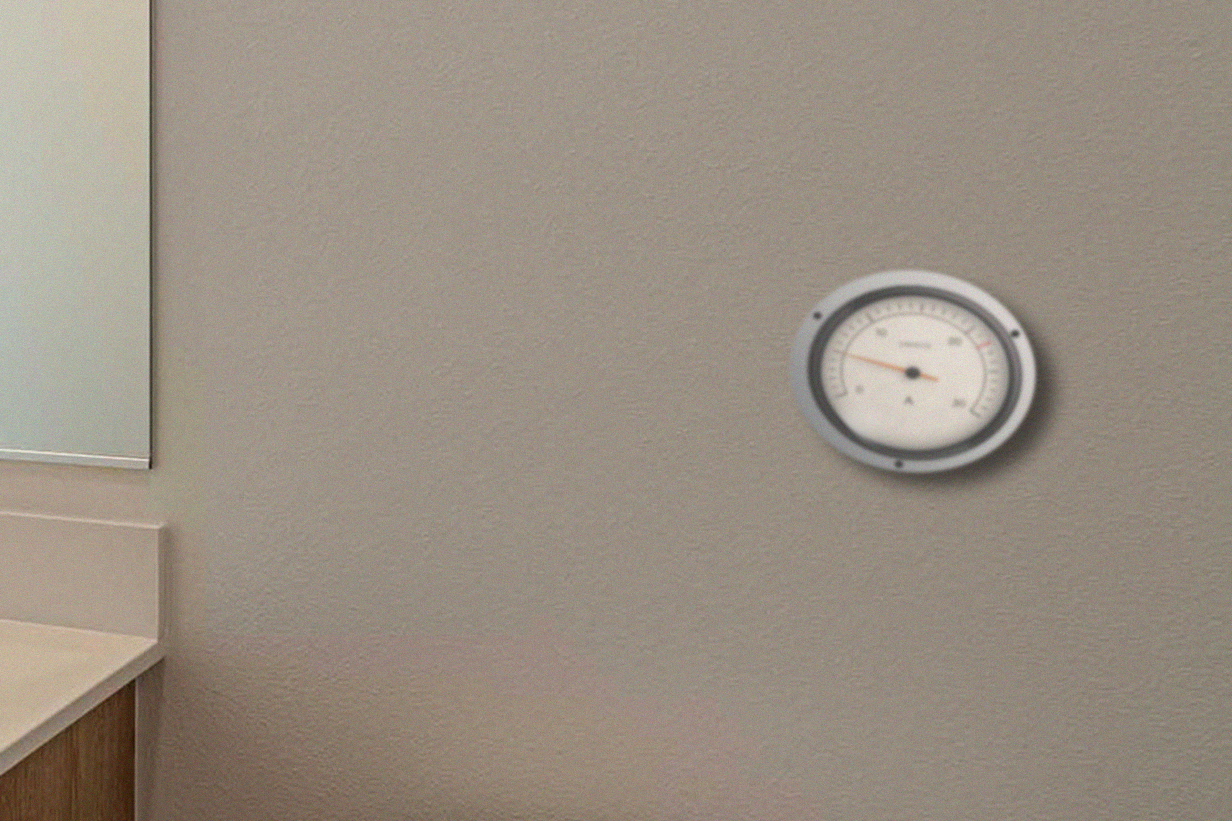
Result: **5** A
